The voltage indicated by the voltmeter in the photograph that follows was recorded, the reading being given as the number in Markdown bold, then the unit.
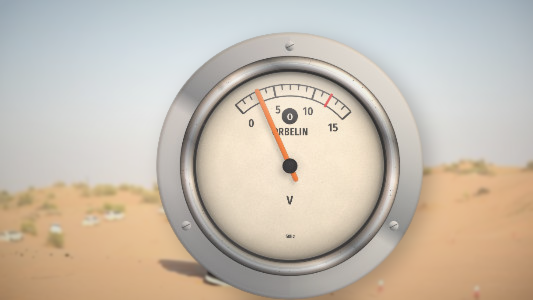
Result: **3** V
